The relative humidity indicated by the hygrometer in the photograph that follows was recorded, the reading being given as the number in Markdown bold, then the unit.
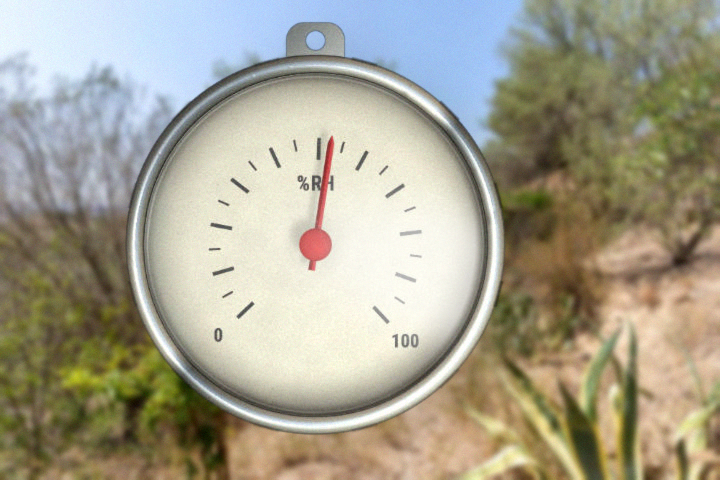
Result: **52.5** %
